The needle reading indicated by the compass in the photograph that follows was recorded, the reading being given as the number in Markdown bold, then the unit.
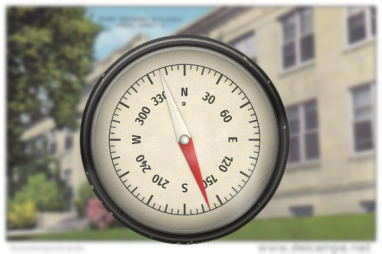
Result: **160** °
